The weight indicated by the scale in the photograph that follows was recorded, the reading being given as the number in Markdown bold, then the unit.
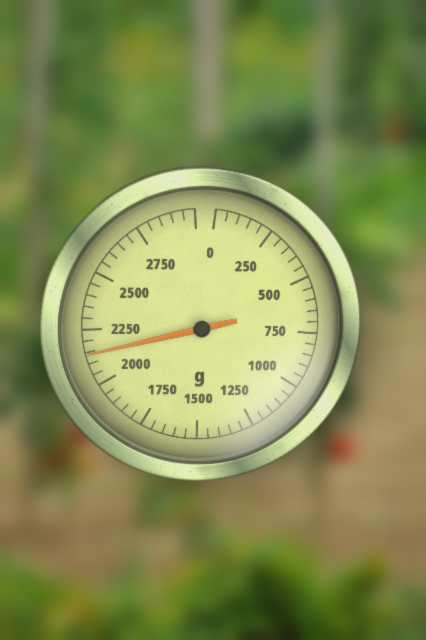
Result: **2150** g
